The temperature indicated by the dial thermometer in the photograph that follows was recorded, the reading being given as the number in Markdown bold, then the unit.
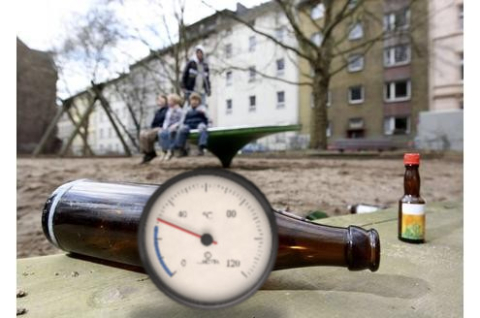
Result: **30** °C
